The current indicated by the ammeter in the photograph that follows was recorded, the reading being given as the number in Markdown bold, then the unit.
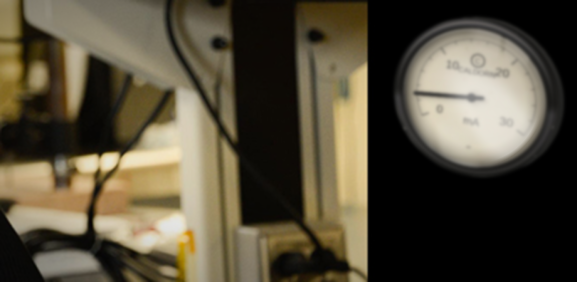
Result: **3** mA
